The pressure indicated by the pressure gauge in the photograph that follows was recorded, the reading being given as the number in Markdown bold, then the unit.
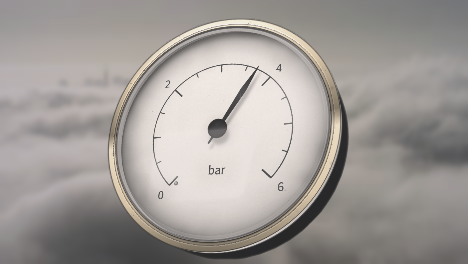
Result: **3.75** bar
